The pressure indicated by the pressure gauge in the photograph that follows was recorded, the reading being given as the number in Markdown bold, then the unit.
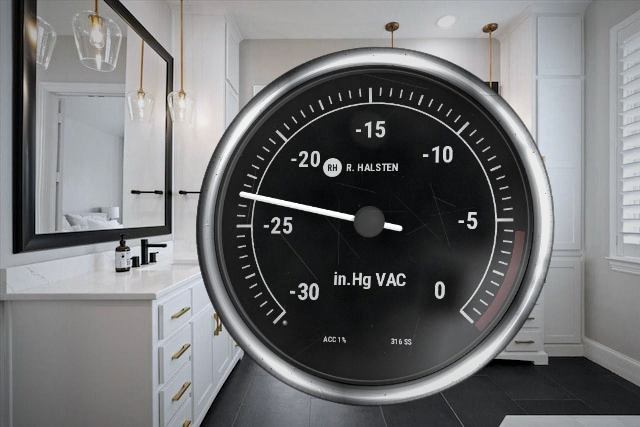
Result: **-23.5** inHg
